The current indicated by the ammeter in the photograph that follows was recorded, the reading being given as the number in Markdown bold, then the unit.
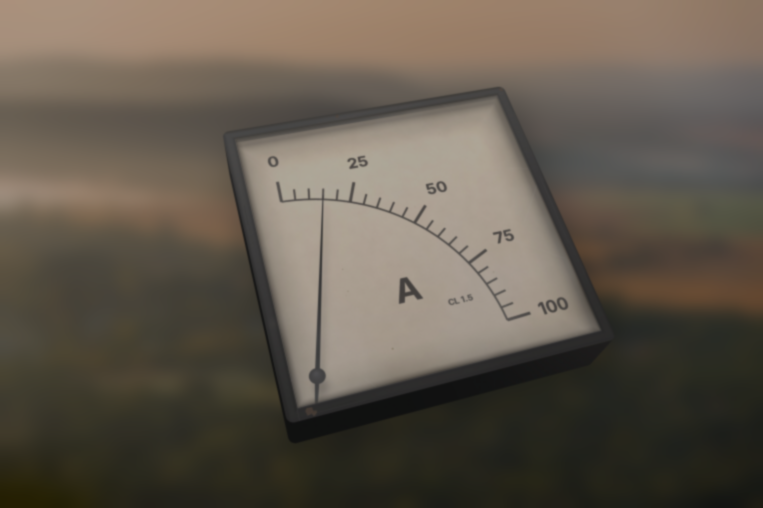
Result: **15** A
